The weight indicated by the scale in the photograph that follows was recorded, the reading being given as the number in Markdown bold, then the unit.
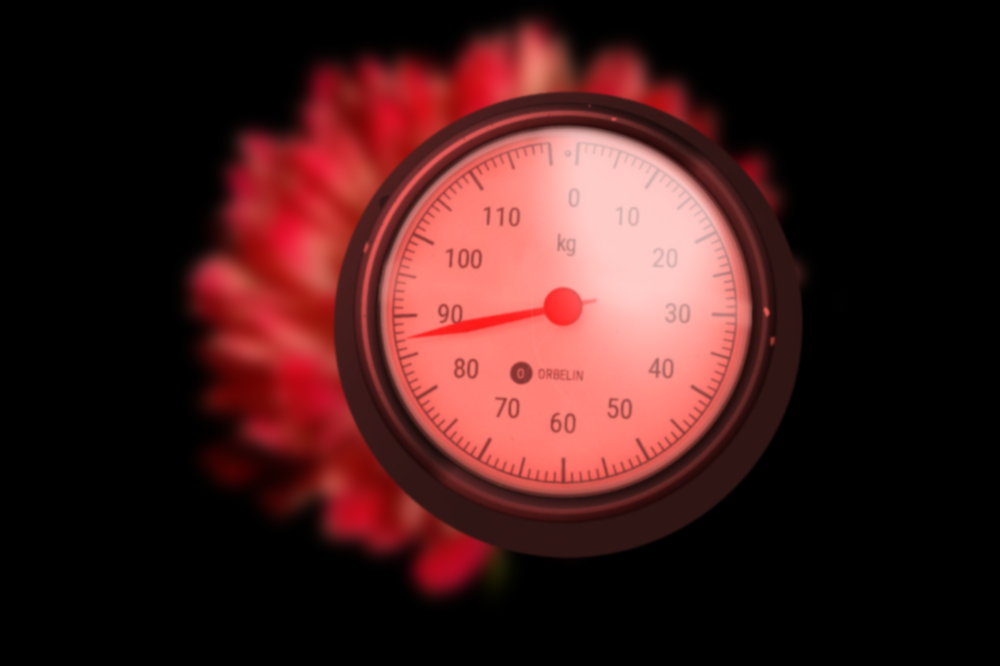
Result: **87** kg
